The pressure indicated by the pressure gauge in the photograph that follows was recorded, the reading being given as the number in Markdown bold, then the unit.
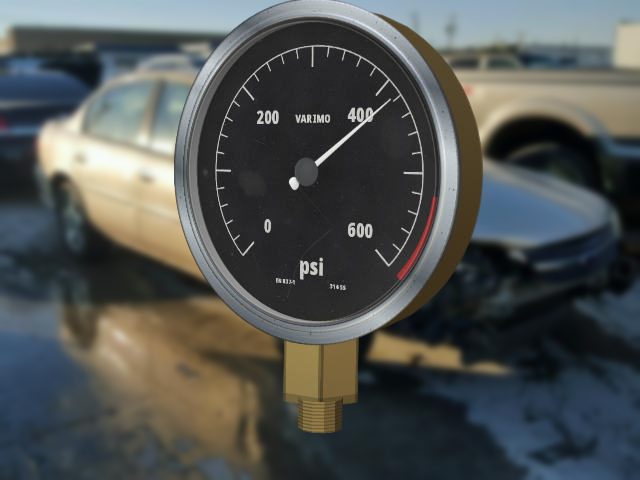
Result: **420** psi
